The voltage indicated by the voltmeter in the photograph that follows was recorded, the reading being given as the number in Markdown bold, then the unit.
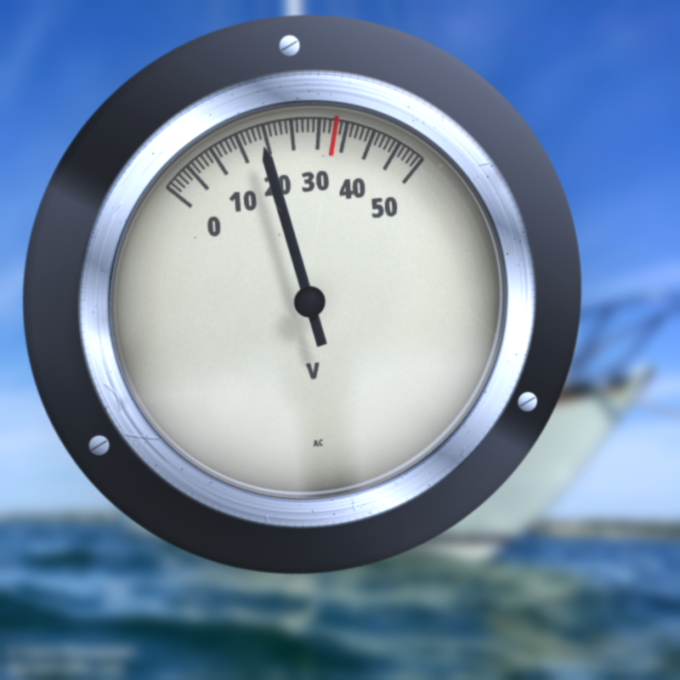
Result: **19** V
